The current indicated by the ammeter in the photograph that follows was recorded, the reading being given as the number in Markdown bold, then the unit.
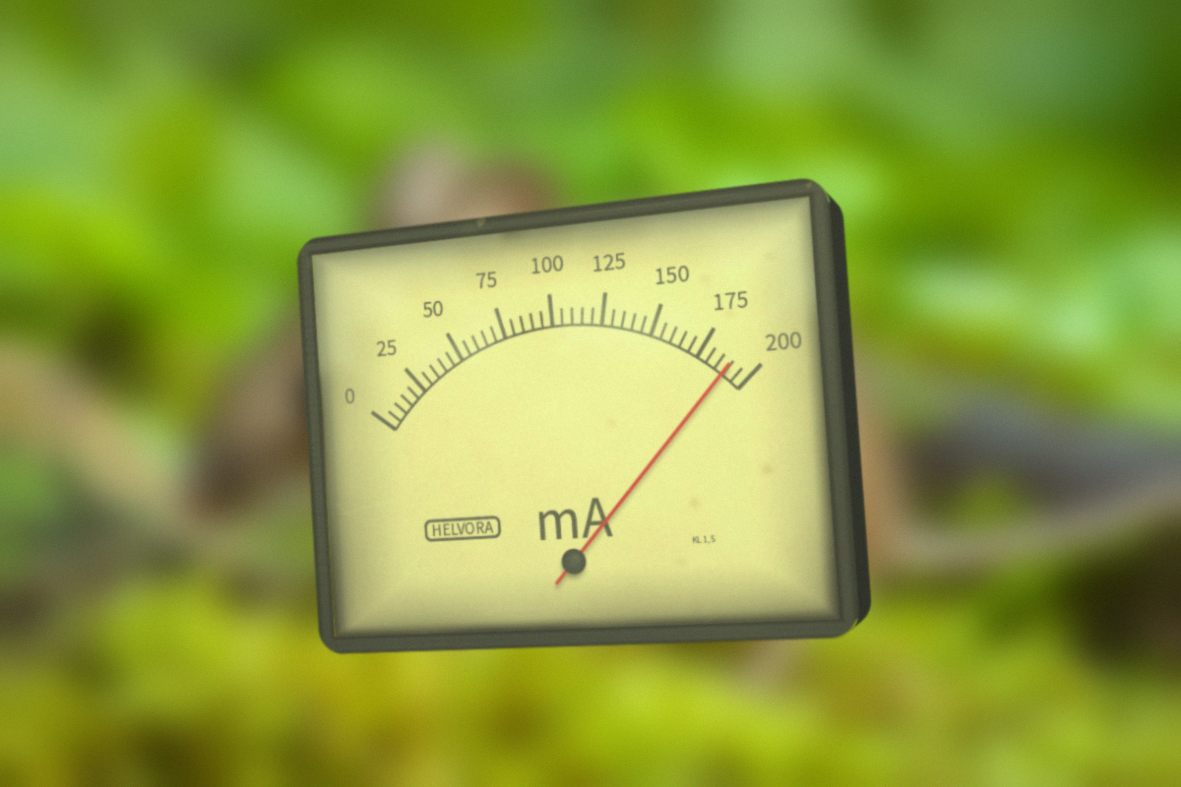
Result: **190** mA
